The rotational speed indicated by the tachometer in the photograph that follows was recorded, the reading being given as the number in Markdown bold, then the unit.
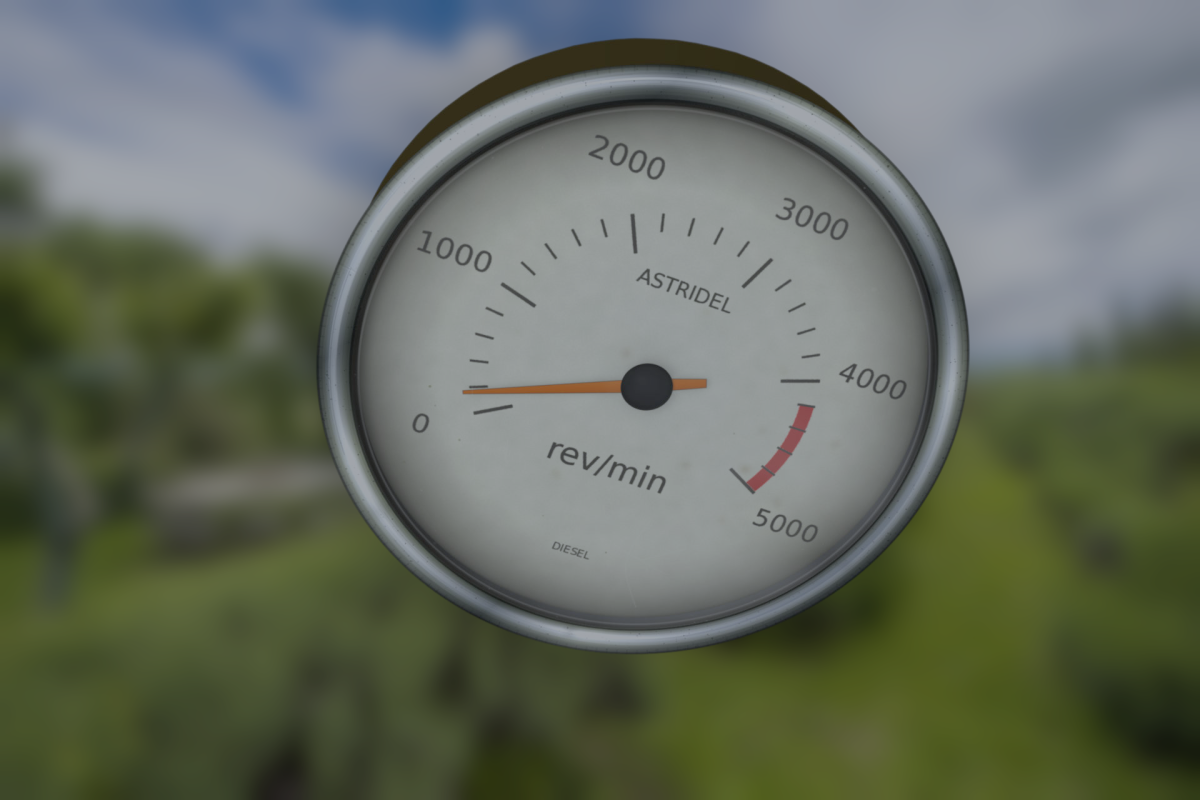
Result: **200** rpm
